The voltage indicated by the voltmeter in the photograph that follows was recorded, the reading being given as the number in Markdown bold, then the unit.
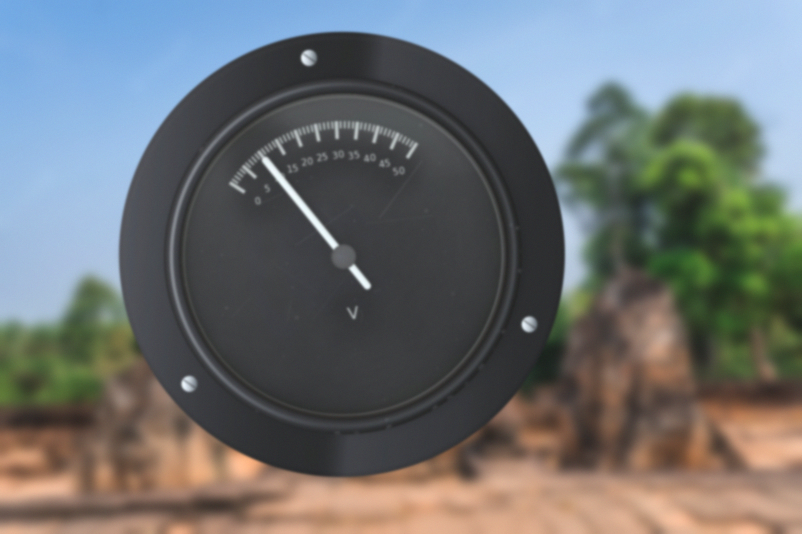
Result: **10** V
